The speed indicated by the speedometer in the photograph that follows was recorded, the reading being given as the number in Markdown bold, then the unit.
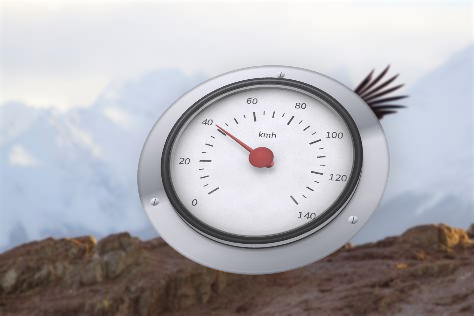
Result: **40** km/h
